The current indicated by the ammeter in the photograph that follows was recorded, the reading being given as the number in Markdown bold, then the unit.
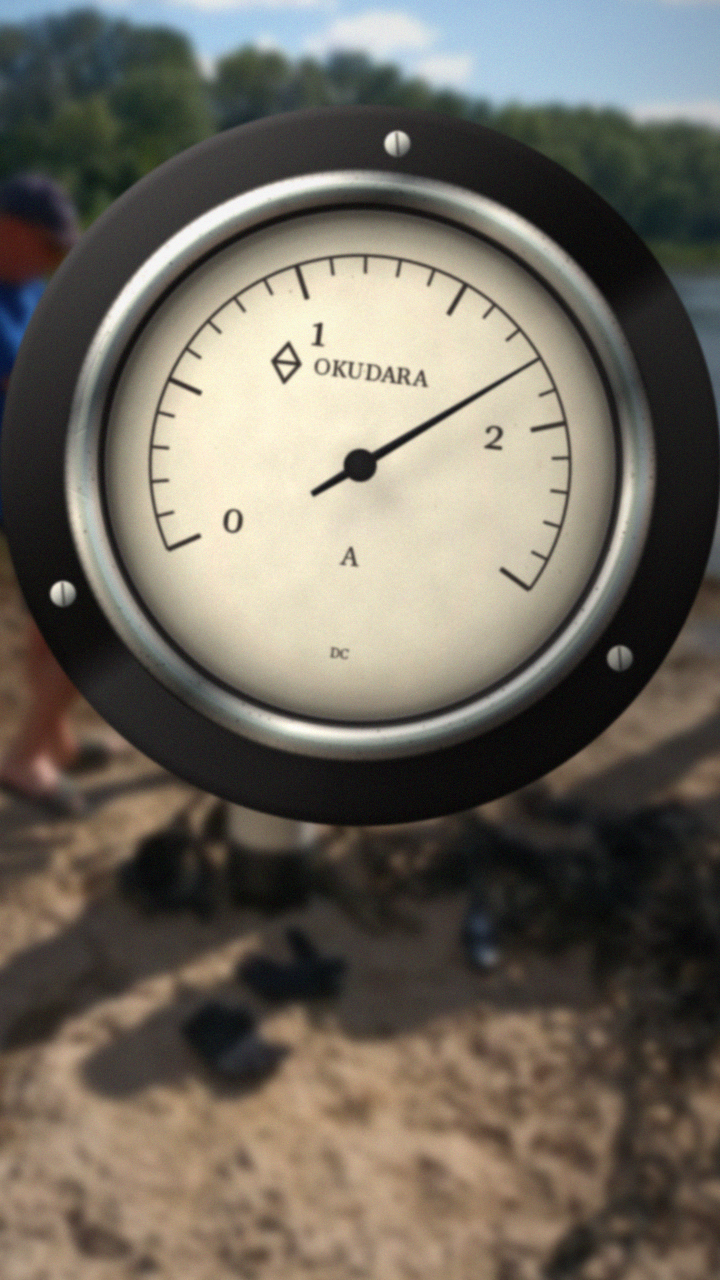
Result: **1.8** A
